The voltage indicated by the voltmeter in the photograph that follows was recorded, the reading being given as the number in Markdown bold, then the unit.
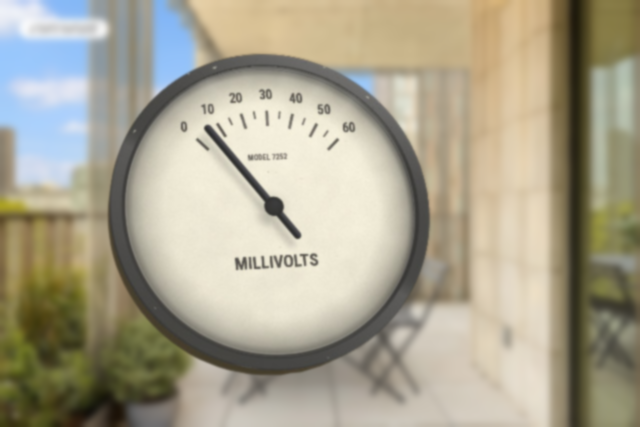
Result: **5** mV
